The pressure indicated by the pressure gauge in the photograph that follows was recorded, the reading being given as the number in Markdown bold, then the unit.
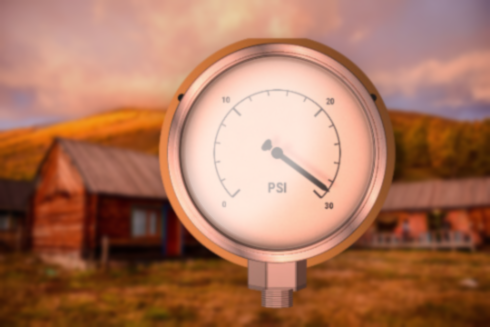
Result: **29** psi
